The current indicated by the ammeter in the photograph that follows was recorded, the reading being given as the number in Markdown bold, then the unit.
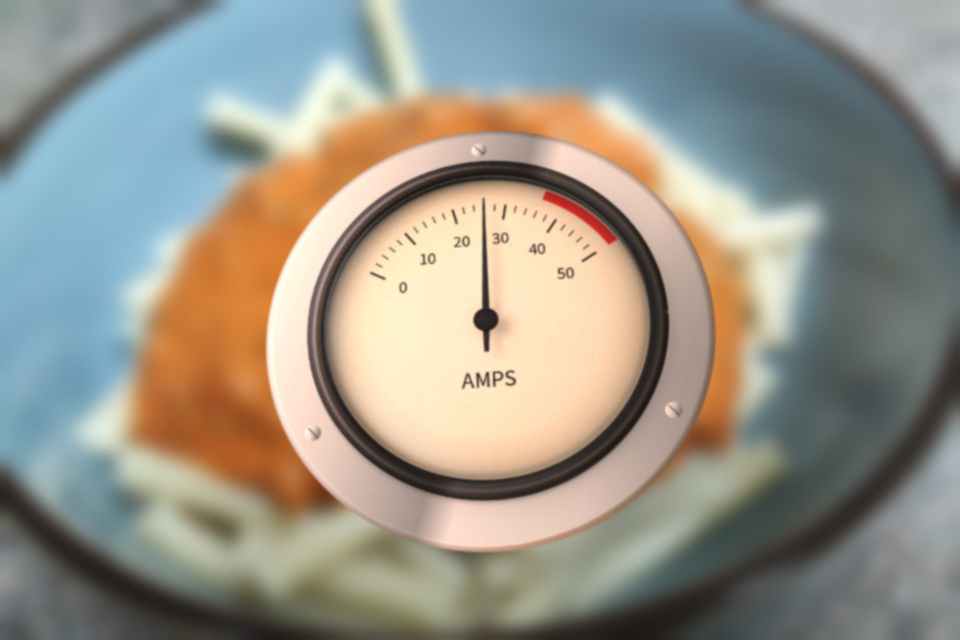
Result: **26** A
